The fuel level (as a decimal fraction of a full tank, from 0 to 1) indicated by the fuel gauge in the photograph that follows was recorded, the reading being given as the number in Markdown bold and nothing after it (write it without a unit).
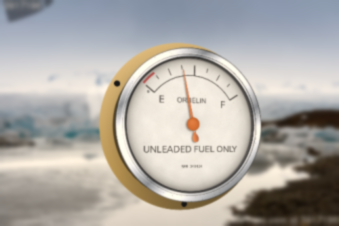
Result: **0.375**
